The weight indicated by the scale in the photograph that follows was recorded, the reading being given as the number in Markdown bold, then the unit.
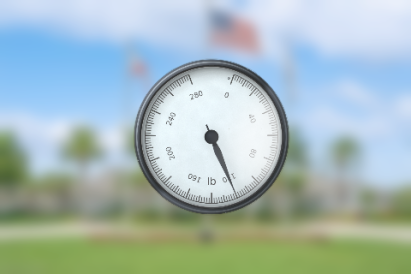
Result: **120** lb
